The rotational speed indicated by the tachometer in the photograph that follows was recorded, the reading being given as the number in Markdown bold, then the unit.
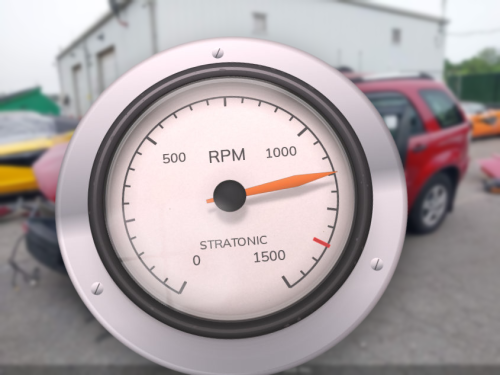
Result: **1150** rpm
